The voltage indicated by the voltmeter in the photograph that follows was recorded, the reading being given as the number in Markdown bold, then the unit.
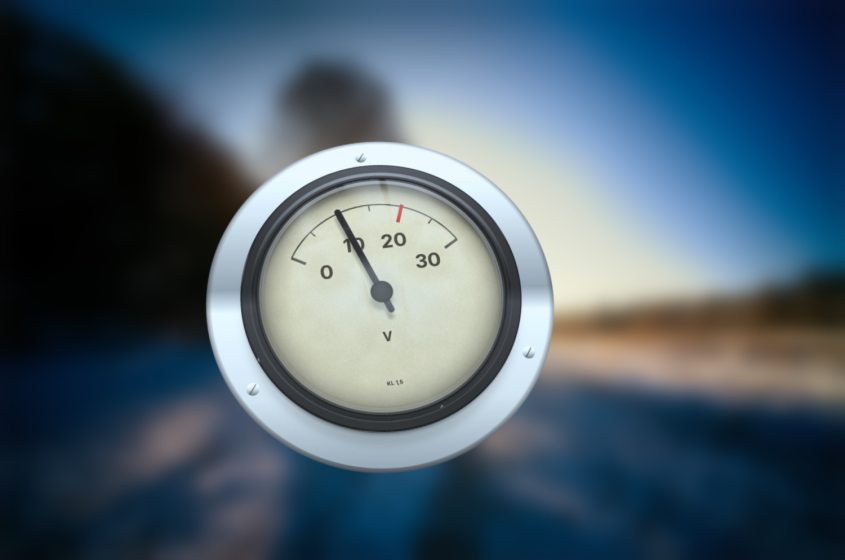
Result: **10** V
